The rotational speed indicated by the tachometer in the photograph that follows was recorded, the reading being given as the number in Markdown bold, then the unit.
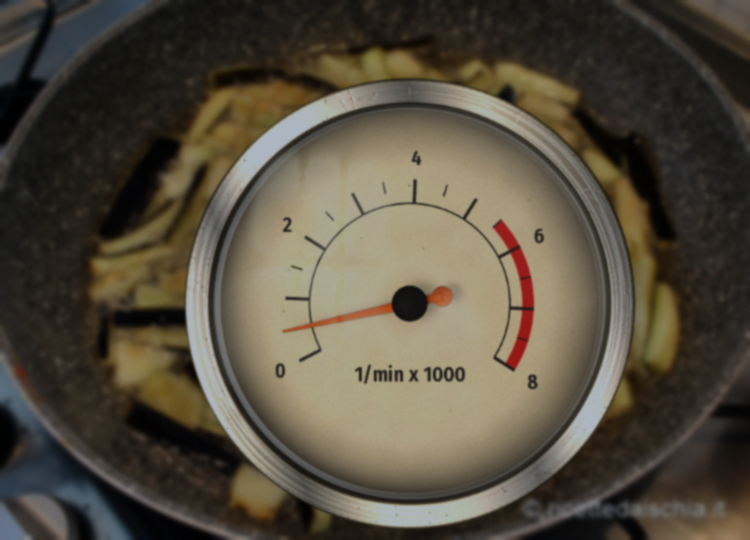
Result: **500** rpm
